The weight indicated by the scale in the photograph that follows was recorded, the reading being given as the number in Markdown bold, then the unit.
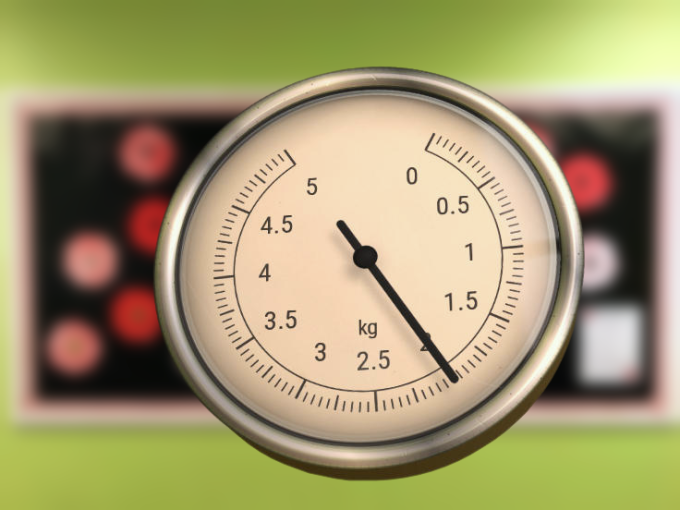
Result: **2** kg
